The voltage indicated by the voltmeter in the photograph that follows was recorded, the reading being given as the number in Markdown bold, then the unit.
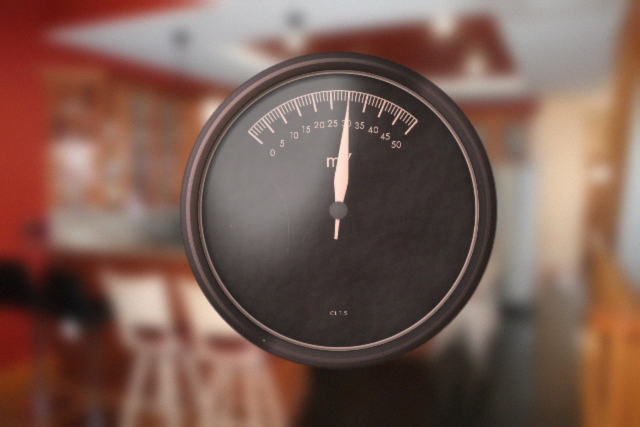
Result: **30** mV
